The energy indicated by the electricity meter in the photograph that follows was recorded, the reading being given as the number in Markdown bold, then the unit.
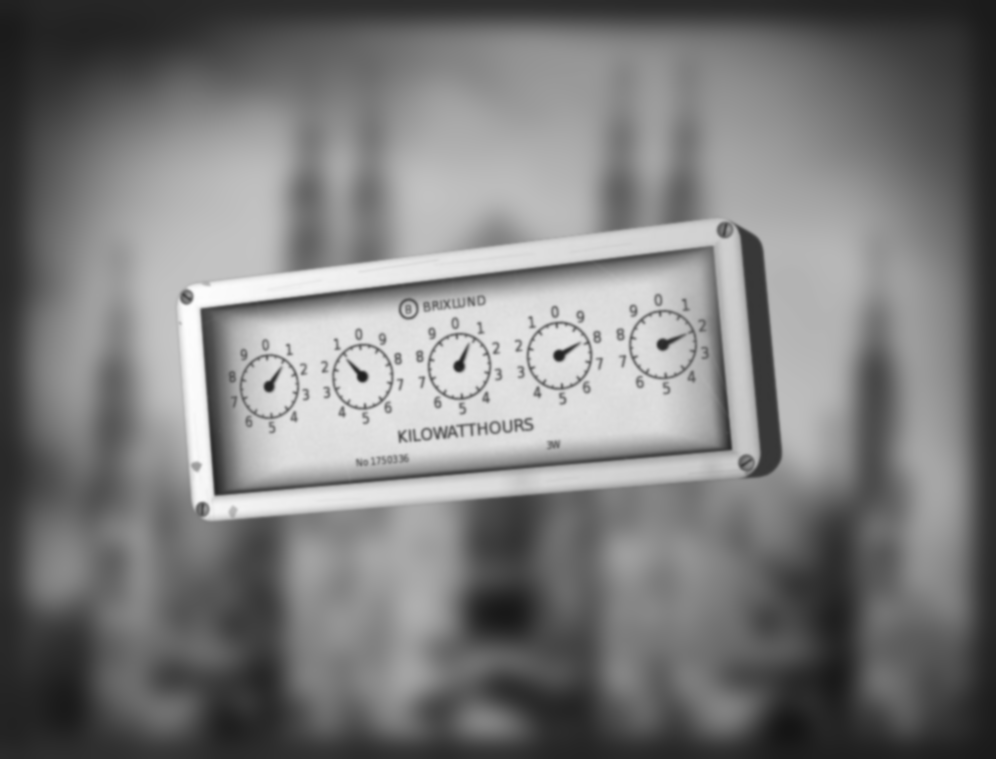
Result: **11082** kWh
